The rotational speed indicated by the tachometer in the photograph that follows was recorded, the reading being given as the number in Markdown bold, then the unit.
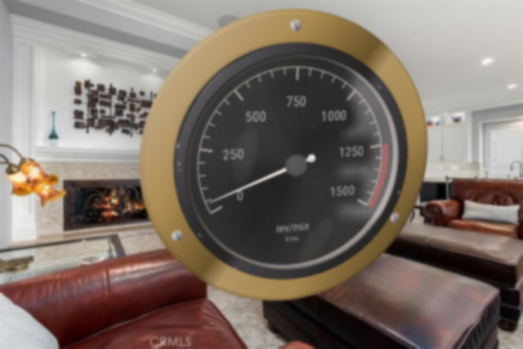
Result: **50** rpm
